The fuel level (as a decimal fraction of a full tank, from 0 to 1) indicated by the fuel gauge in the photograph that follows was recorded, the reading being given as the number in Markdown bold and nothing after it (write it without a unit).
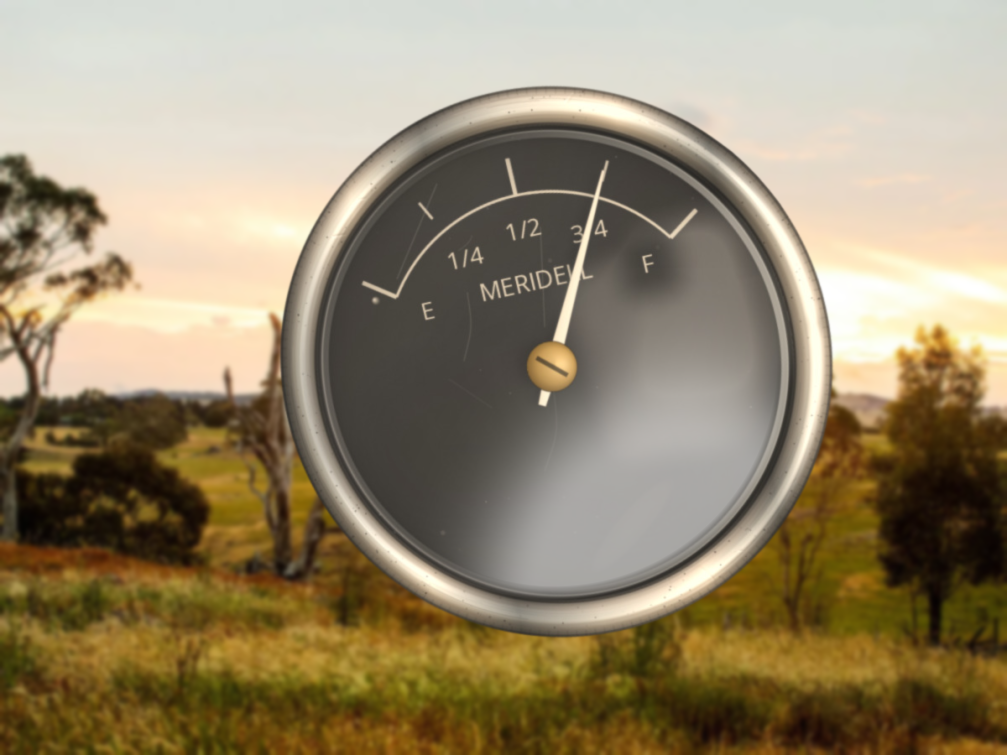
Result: **0.75**
